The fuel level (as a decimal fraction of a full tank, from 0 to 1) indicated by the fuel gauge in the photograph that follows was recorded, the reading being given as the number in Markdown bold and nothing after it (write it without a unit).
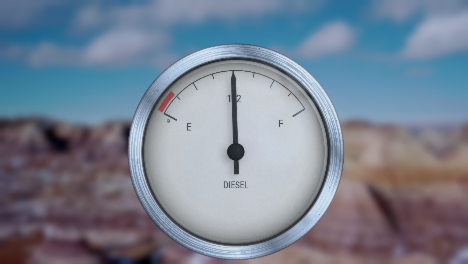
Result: **0.5**
